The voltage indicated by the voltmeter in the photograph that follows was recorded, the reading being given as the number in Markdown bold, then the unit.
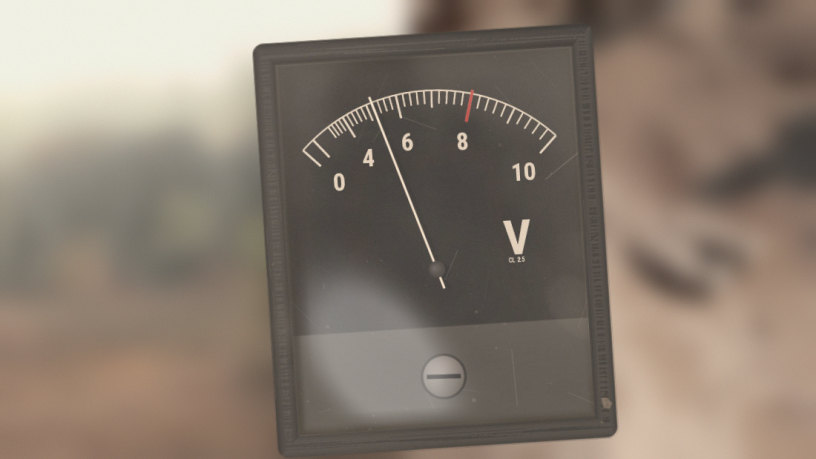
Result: **5.2** V
